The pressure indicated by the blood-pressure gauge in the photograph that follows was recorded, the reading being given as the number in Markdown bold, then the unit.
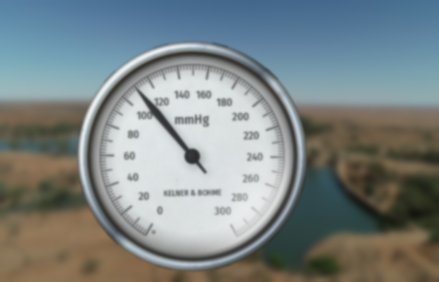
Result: **110** mmHg
